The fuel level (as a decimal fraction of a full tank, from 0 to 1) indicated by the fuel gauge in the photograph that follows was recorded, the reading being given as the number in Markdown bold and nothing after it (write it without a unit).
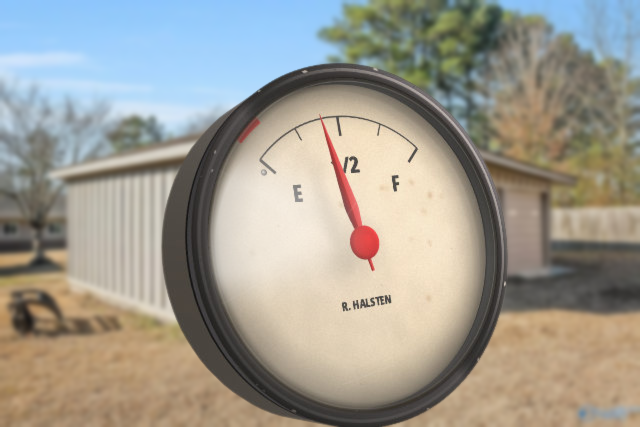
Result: **0.375**
